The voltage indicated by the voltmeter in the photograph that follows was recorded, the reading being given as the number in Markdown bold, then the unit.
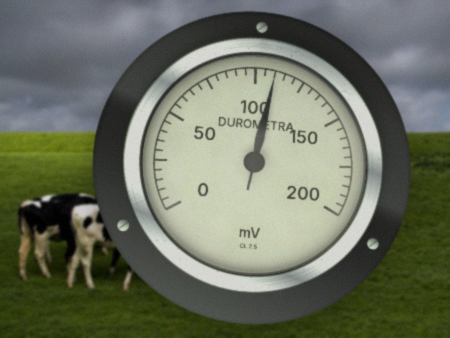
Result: **110** mV
